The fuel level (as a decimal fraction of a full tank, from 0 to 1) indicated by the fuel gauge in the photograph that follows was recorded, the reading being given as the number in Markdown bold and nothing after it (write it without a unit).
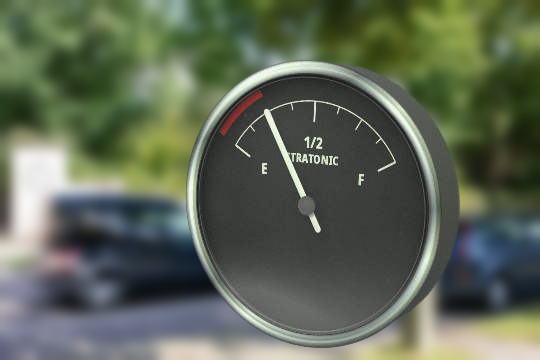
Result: **0.25**
